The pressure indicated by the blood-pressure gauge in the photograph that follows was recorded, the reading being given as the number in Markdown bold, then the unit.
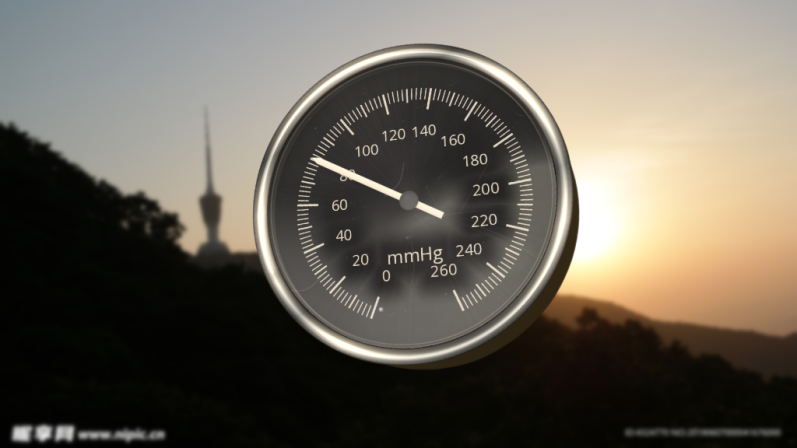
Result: **80** mmHg
